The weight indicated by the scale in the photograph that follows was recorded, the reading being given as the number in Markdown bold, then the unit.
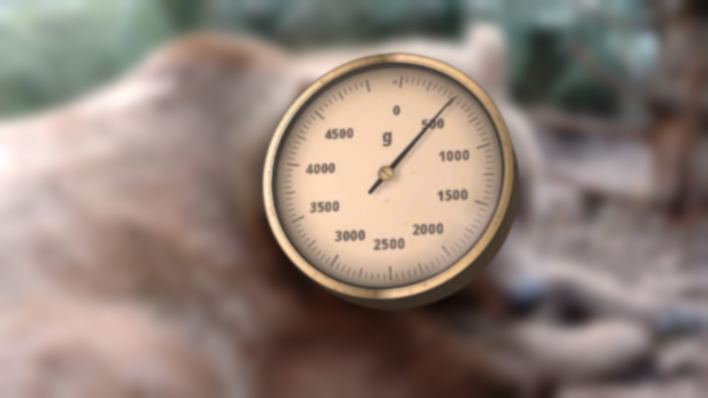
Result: **500** g
